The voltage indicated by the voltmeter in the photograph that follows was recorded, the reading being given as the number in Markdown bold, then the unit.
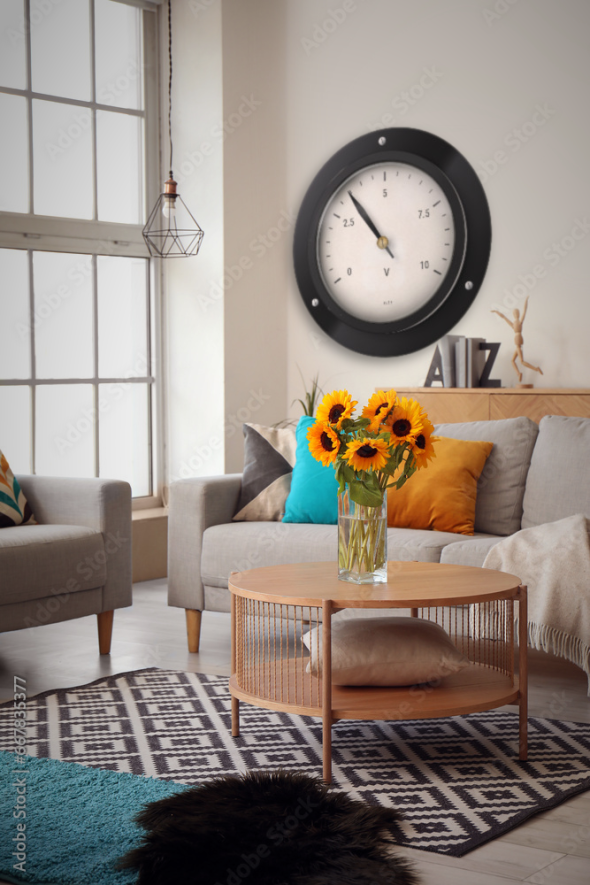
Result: **3.5** V
